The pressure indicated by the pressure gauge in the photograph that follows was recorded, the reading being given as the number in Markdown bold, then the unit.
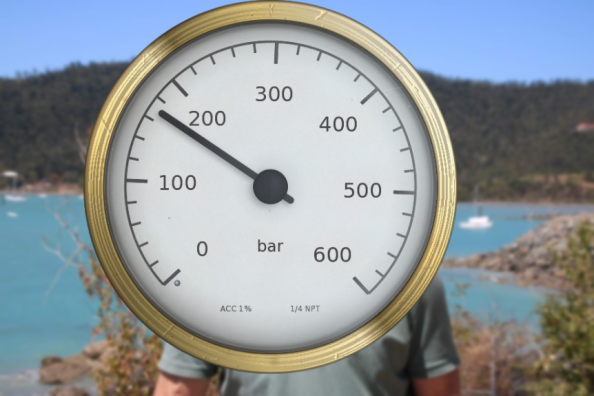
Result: **170** bar
